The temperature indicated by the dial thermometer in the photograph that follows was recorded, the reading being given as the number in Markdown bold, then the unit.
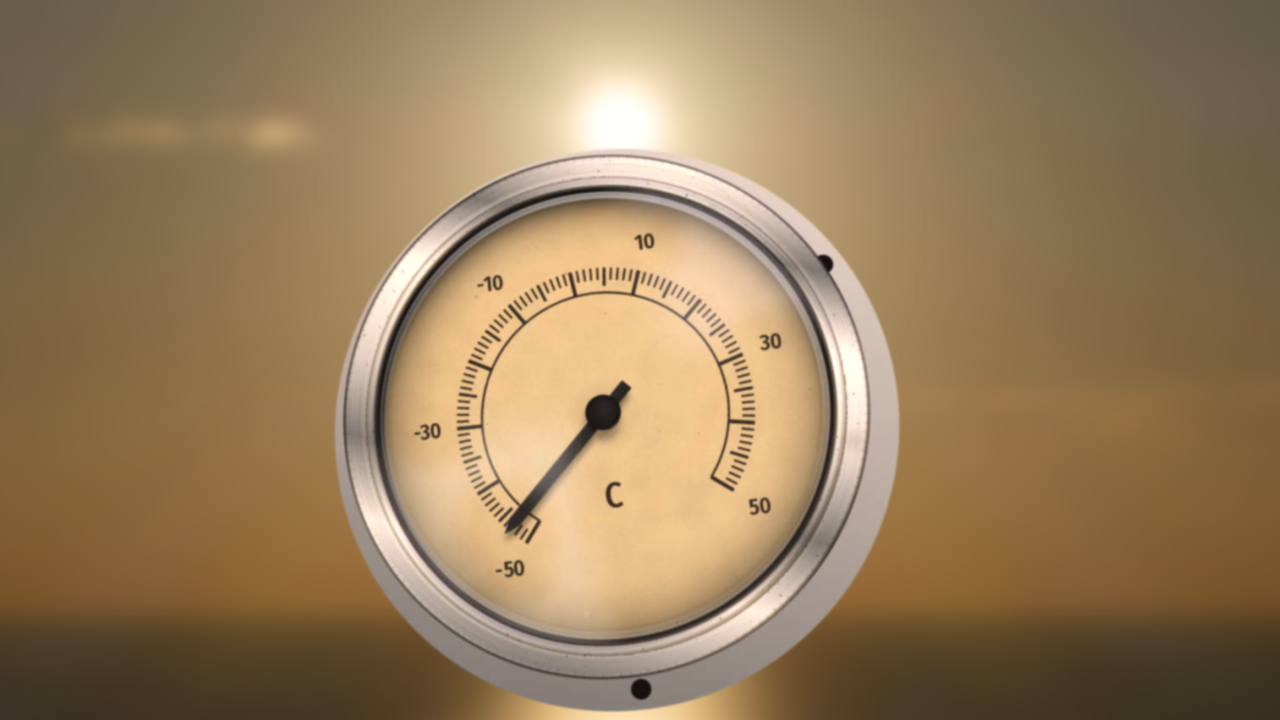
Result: **-47** °C
